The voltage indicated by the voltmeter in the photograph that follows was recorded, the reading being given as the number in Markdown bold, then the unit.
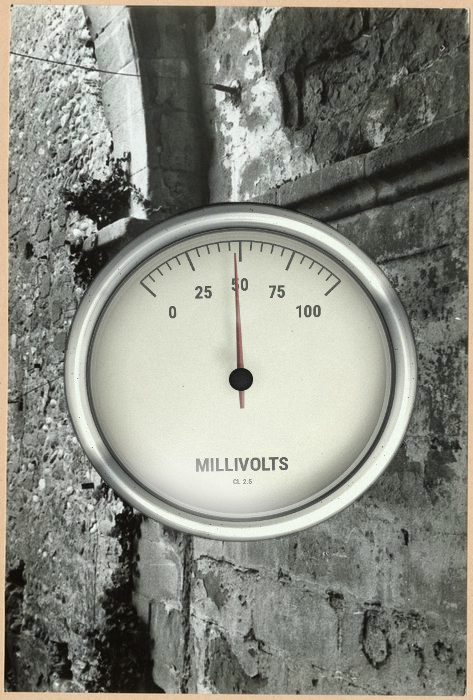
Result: **47.5** mV
